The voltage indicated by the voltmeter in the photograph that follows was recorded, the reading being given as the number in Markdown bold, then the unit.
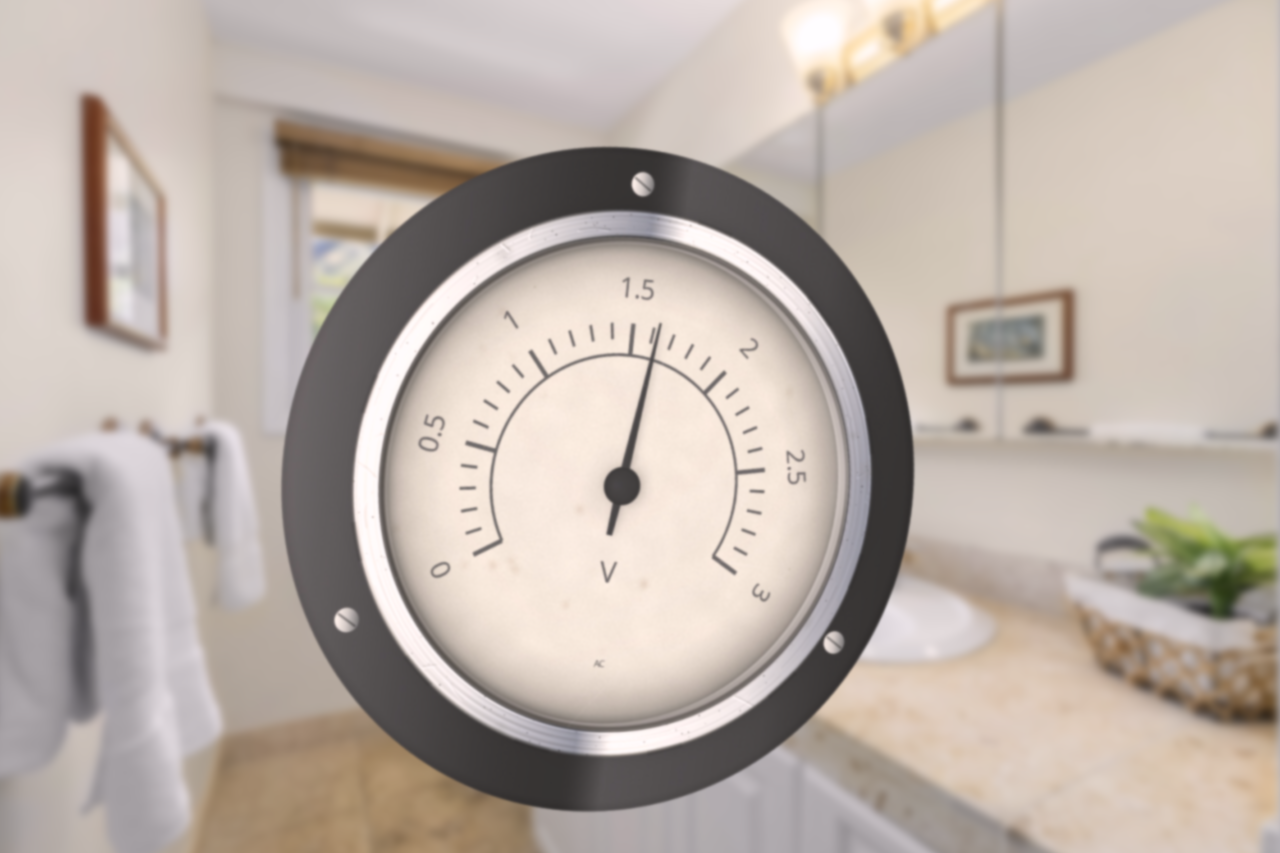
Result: **1.6** V
